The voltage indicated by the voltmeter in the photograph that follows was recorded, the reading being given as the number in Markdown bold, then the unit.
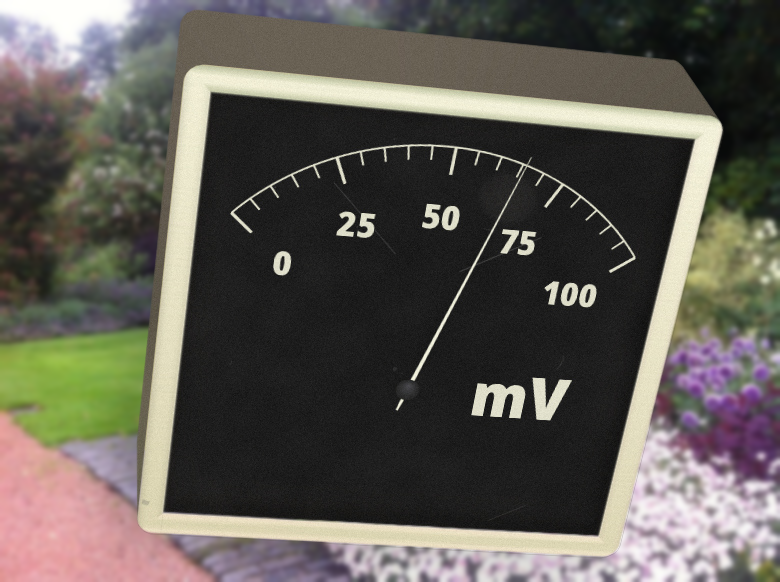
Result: **65** mV
